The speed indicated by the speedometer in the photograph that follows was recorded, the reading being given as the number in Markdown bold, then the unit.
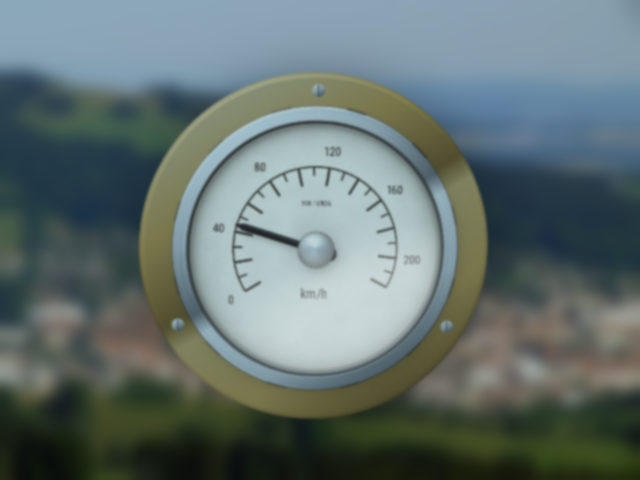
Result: **45** km/h
